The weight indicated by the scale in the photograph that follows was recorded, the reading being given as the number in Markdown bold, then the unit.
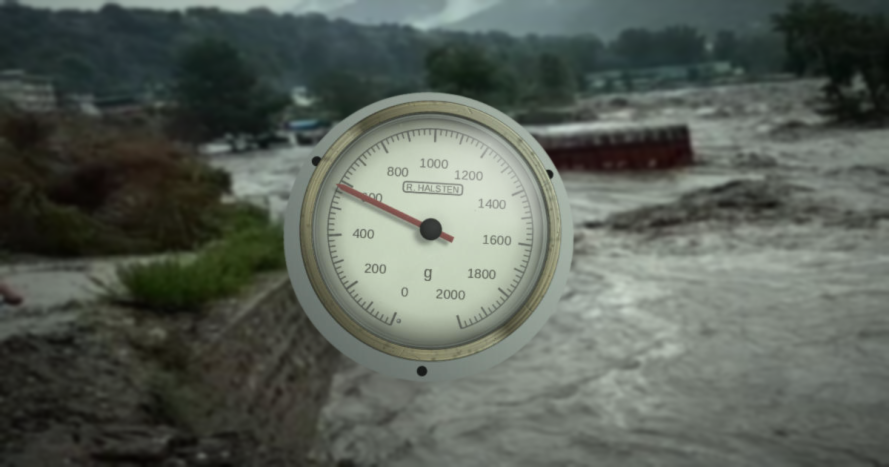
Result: **580** g
